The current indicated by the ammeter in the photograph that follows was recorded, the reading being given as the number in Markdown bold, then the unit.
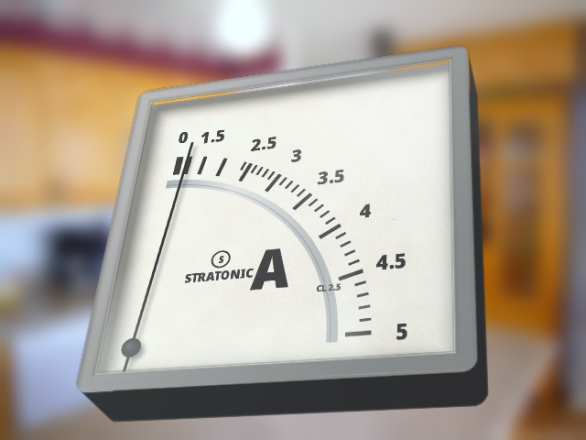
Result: **1** A
